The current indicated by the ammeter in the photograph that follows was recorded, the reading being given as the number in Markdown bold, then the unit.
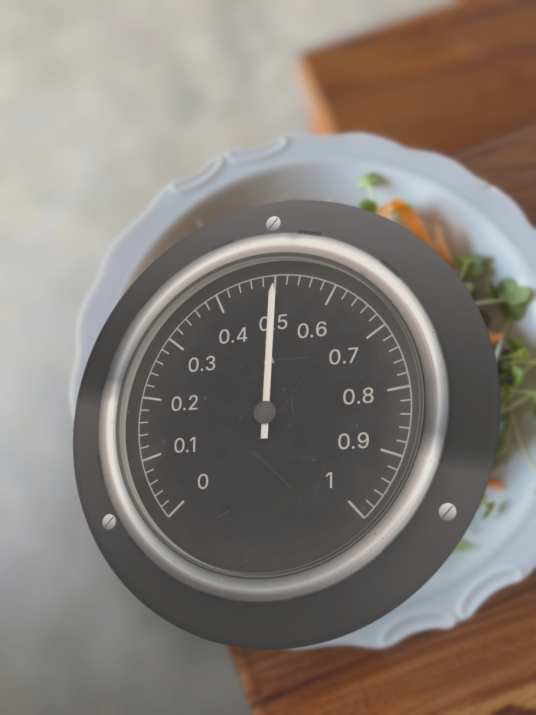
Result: **0.5** A
